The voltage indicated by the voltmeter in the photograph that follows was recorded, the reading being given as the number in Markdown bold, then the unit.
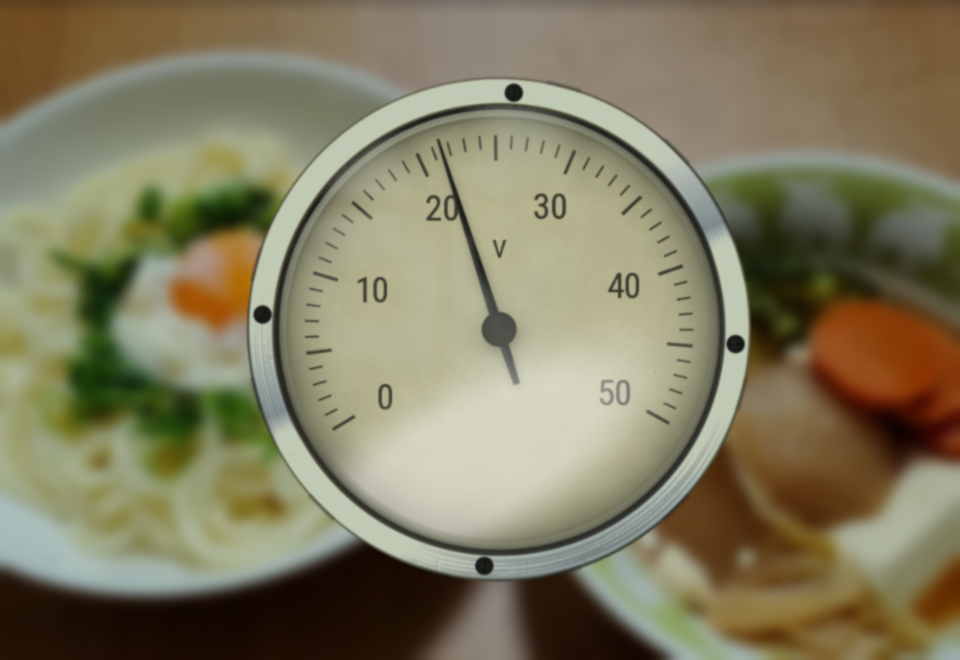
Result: **21.5** V
